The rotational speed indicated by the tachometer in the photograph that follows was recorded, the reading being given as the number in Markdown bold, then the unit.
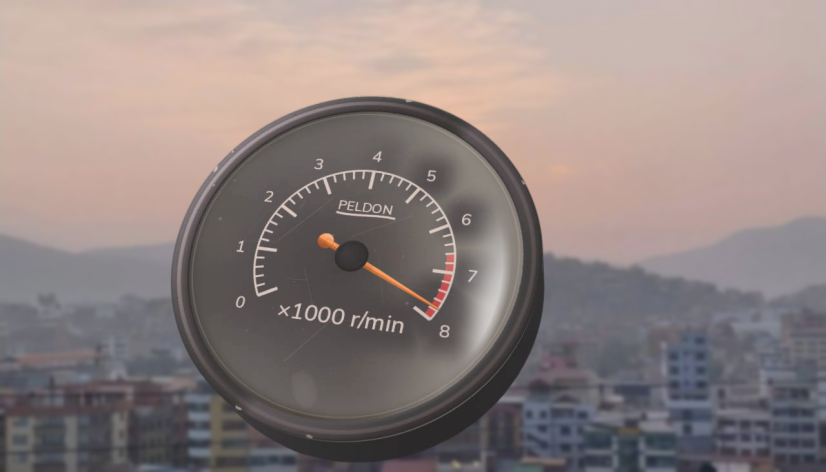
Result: **7800** rpm
